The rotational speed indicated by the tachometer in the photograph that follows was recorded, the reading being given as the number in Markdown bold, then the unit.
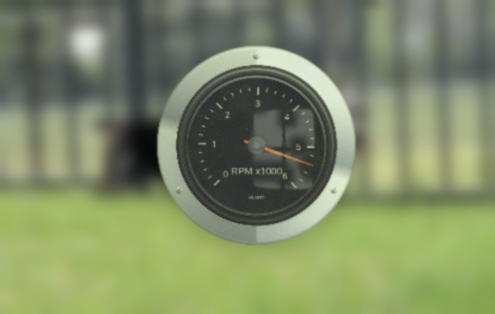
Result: **5400** rpm
